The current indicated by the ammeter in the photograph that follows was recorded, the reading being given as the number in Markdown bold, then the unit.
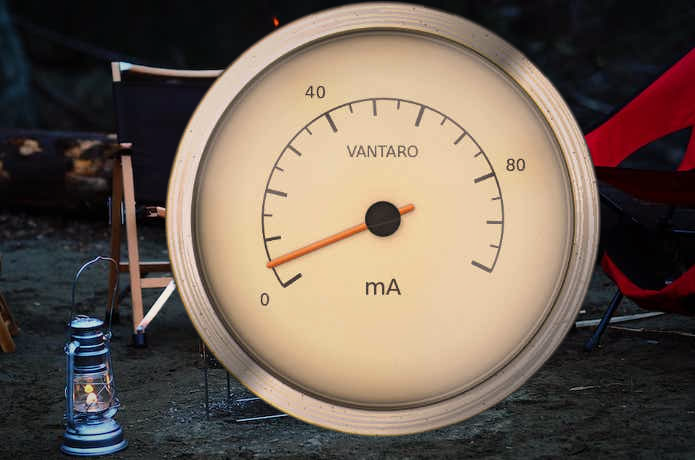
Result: **5** mA
